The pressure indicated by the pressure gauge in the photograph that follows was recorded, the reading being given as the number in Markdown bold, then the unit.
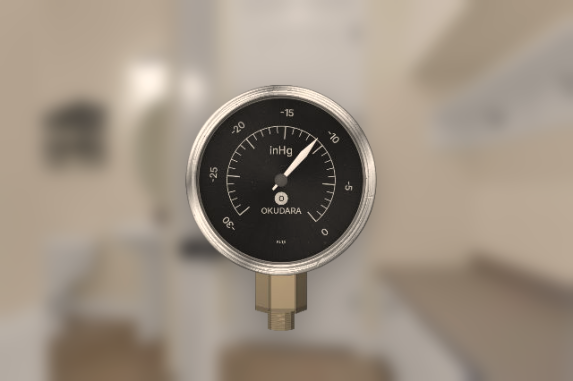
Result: **-11** inHg
